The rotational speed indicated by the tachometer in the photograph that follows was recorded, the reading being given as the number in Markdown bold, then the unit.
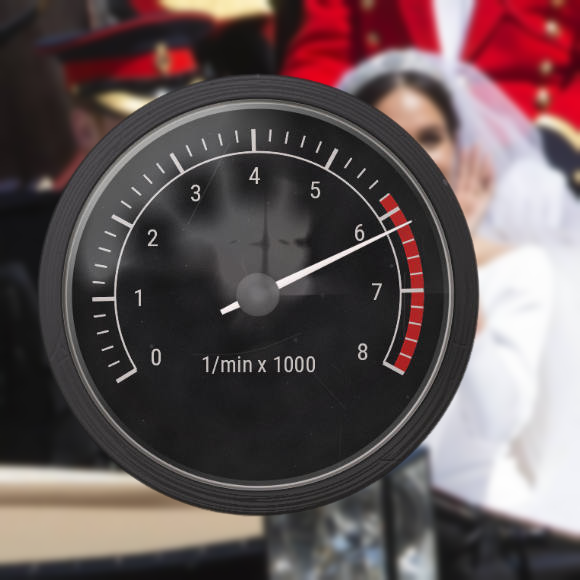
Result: **6200** rpm
